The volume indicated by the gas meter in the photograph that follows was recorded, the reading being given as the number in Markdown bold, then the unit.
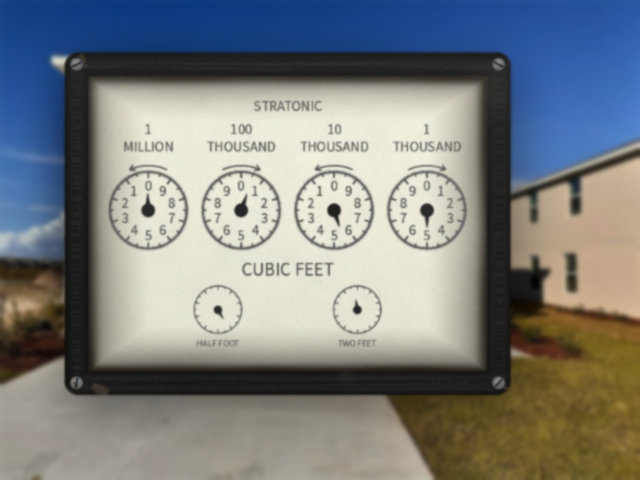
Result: **5500** ft³
